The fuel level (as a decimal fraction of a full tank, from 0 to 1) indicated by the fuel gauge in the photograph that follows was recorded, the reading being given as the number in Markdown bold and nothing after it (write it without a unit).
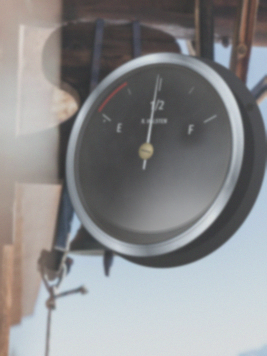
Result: **0.5**
